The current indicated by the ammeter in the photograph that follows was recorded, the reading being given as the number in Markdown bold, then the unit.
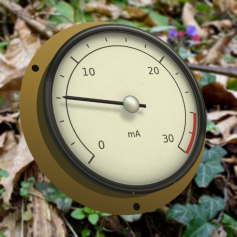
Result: **6** mA
